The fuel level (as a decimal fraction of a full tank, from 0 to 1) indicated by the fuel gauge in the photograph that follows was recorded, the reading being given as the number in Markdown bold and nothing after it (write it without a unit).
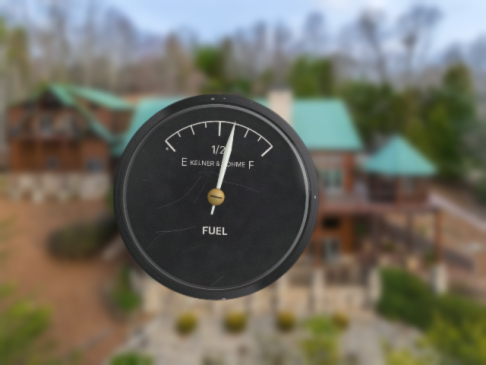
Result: **0.625**
